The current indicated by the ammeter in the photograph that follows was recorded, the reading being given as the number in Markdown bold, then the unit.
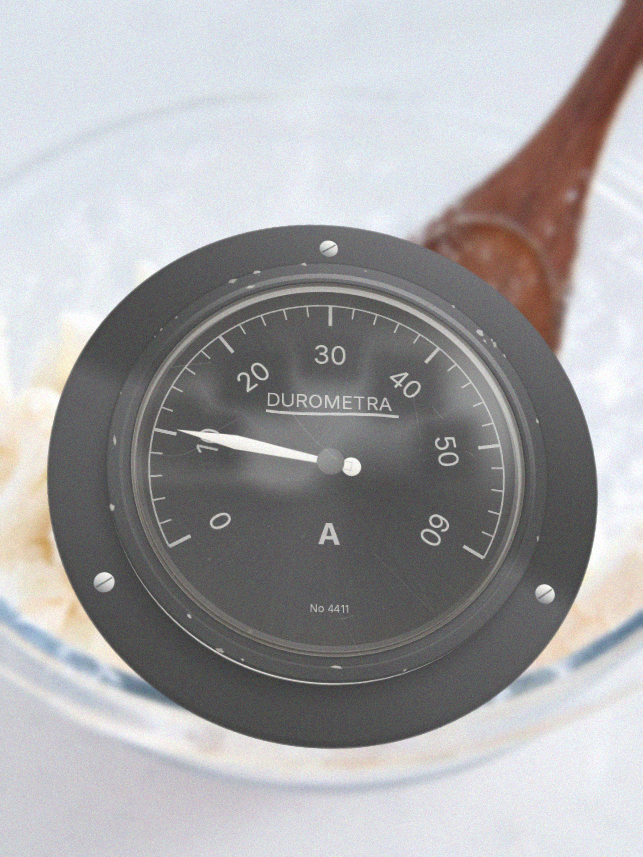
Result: **10** A
